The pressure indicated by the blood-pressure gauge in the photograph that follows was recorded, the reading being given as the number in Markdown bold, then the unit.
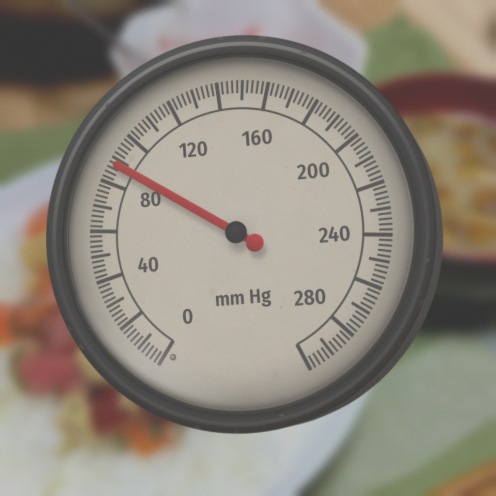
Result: **88** mmHg
